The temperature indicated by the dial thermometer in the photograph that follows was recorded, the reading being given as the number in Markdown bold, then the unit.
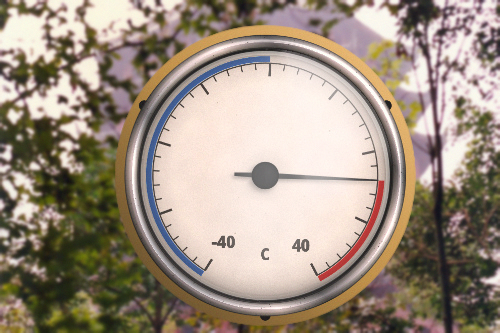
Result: **24** °C
